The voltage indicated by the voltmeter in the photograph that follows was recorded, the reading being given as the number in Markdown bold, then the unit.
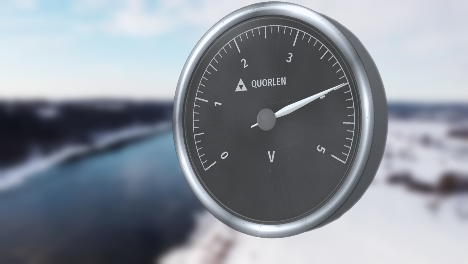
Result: **4** V
